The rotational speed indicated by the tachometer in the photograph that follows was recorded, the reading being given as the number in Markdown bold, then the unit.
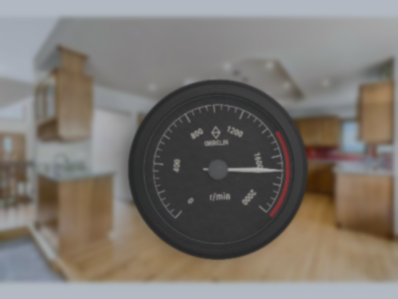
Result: **1700** rpm
